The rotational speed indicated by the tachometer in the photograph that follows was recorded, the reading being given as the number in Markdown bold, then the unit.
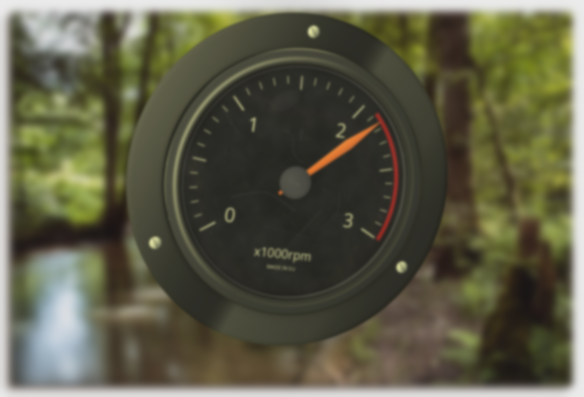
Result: **2150** rpm
